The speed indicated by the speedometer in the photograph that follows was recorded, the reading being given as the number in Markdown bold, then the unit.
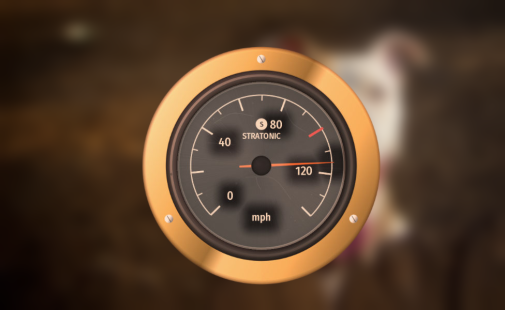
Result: **115** mph
